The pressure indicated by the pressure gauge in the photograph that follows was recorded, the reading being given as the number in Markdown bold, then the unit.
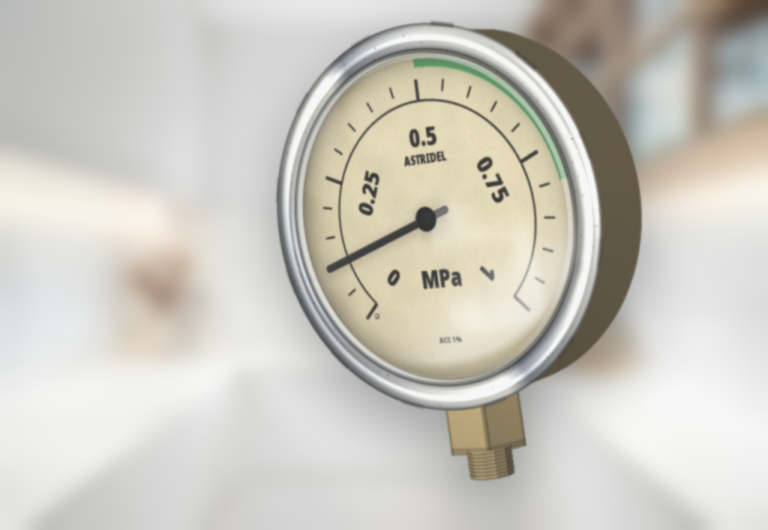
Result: **0.1** MPa
